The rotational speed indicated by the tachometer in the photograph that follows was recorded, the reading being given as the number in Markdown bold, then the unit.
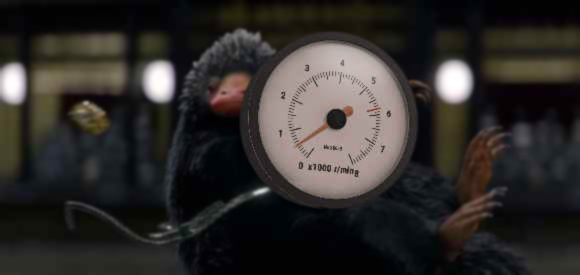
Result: **500** rpm
